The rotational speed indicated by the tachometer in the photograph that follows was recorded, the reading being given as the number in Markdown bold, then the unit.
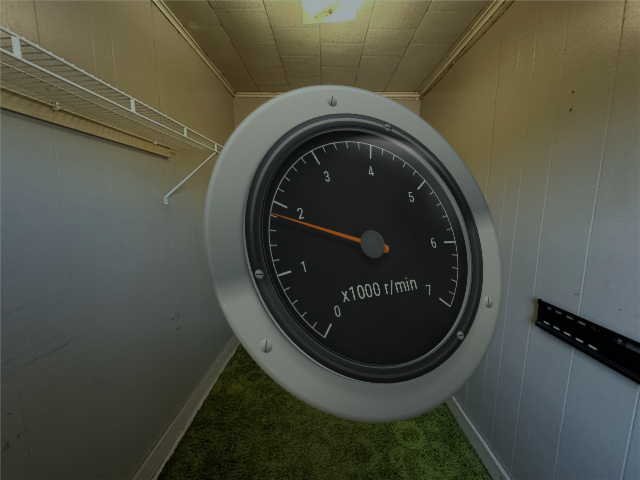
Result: **1800** rpm
